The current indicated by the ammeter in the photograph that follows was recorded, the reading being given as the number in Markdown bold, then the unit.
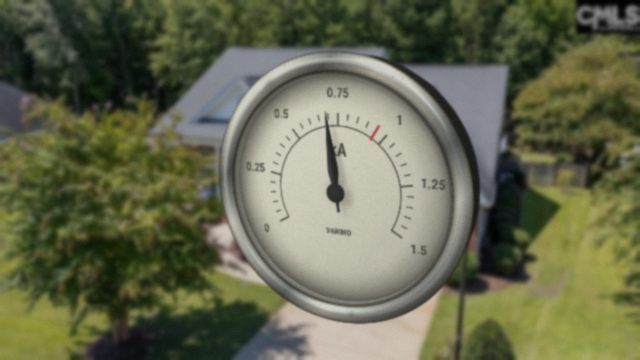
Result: **0.7** kA
